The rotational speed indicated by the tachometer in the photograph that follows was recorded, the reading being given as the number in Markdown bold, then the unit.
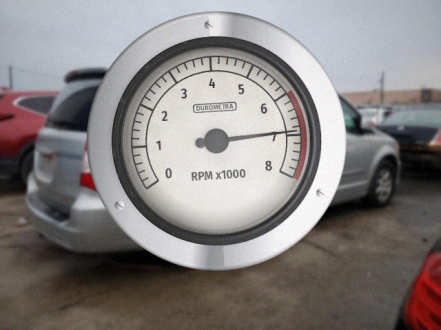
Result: **6900** rpm
